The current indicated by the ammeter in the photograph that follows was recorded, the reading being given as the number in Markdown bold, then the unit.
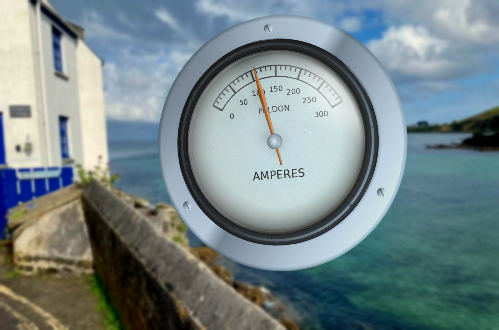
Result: **110** A
